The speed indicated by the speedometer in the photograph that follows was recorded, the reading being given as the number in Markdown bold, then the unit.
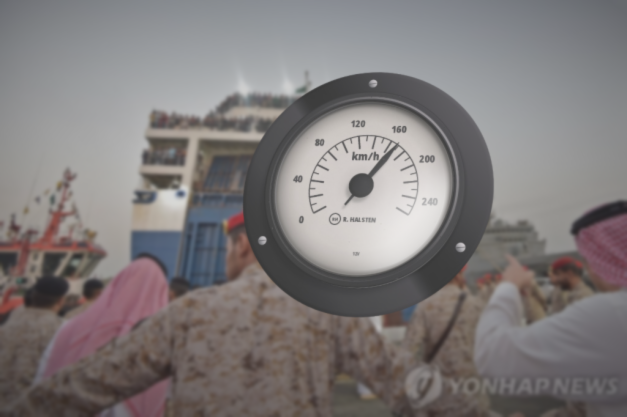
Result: **170** km/h
